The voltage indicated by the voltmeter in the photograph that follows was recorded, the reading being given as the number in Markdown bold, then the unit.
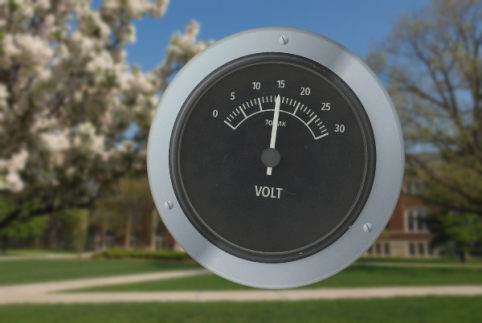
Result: **15** V
